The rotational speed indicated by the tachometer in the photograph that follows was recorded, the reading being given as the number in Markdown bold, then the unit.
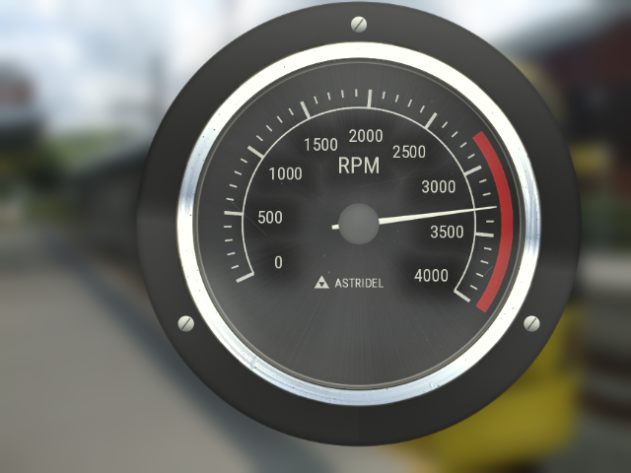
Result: **3300** rpm
